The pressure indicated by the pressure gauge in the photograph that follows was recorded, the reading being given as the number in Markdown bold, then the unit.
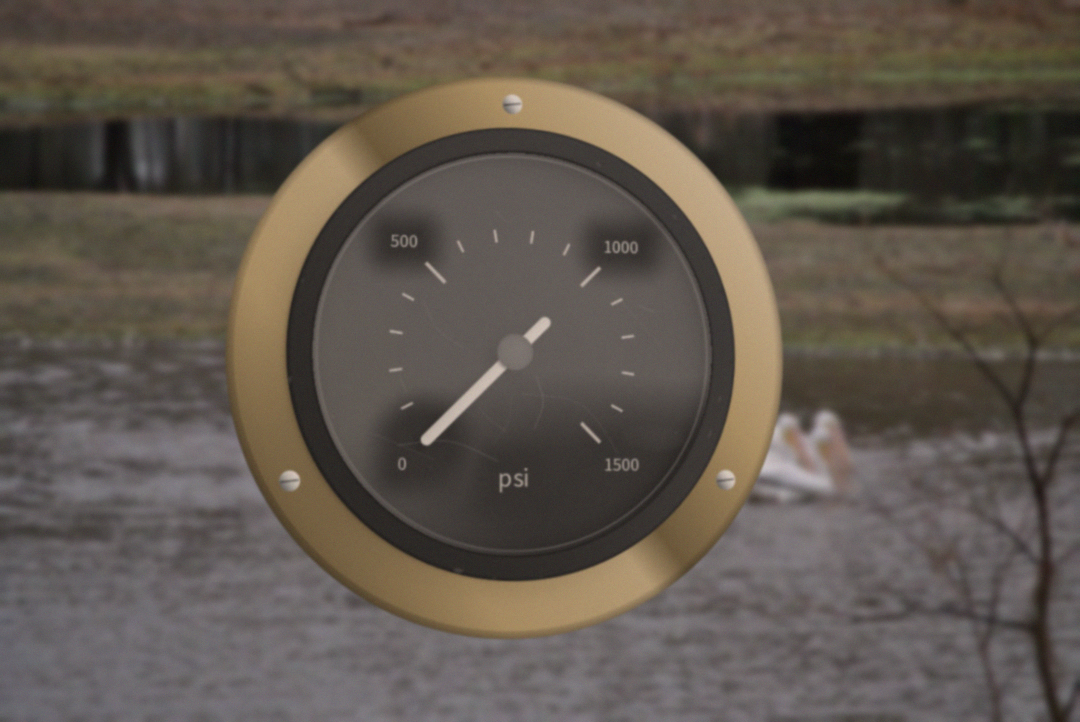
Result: **0** psi
